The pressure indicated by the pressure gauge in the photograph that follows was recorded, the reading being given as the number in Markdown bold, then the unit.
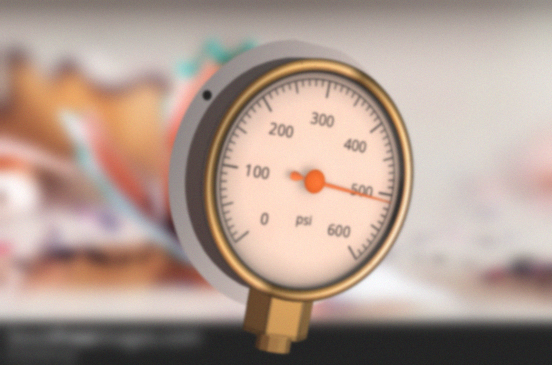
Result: **510** psi
